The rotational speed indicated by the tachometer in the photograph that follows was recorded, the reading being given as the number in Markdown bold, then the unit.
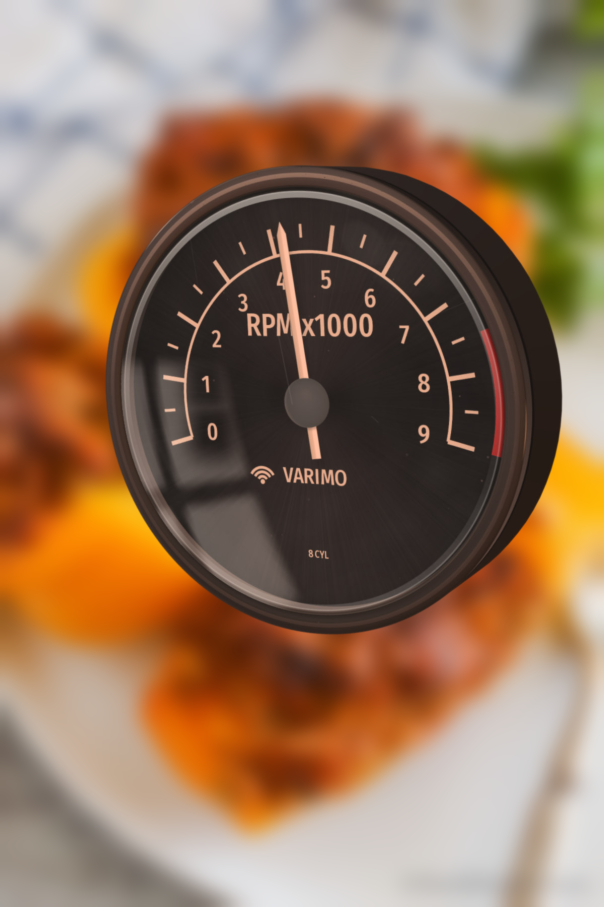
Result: **4250** rpm
